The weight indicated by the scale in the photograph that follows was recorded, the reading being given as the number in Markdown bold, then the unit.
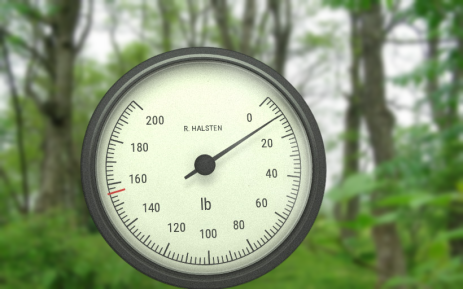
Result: **10** lb
